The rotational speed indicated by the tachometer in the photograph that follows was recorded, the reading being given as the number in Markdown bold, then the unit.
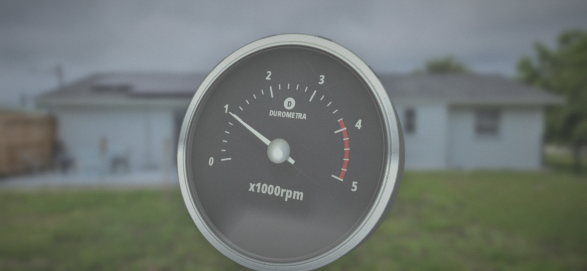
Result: **1000** rpm
